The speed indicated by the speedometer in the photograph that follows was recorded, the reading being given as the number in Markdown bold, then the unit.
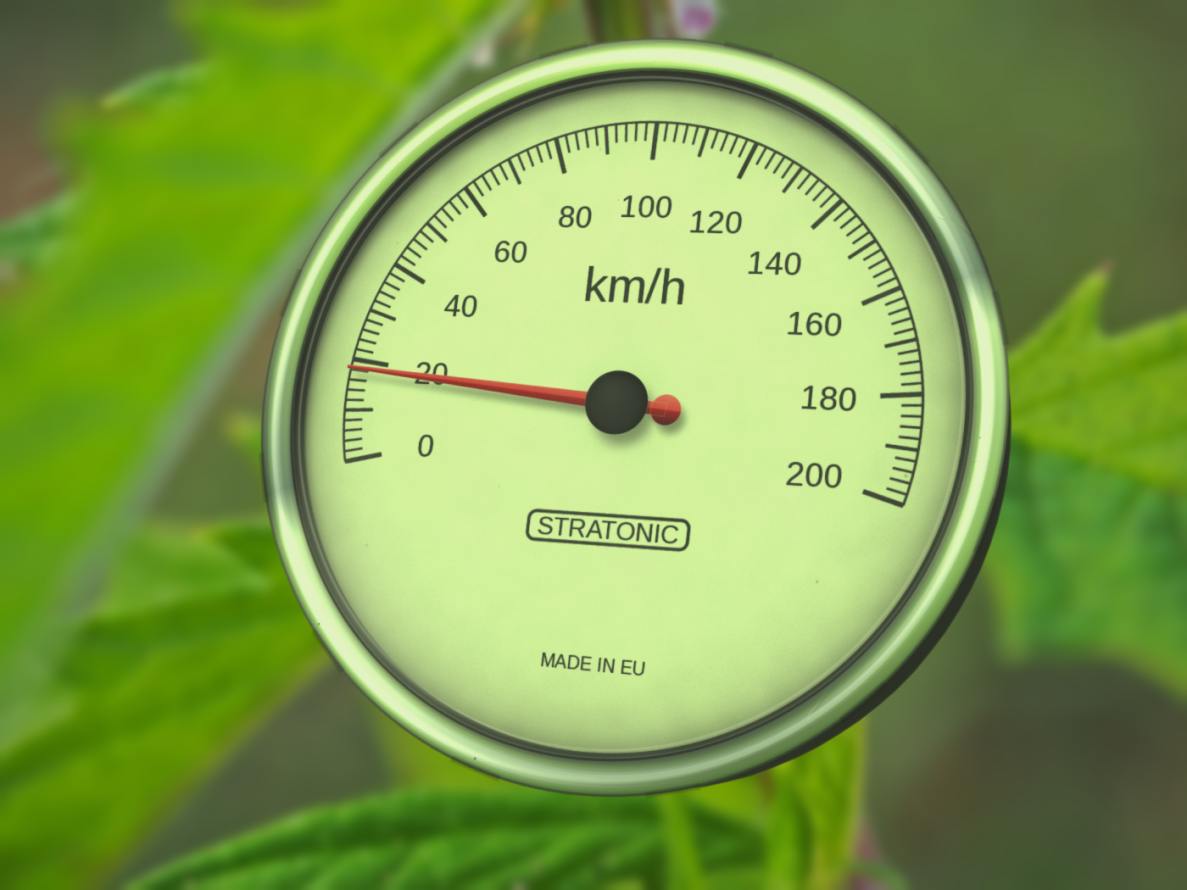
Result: **18** km/h
